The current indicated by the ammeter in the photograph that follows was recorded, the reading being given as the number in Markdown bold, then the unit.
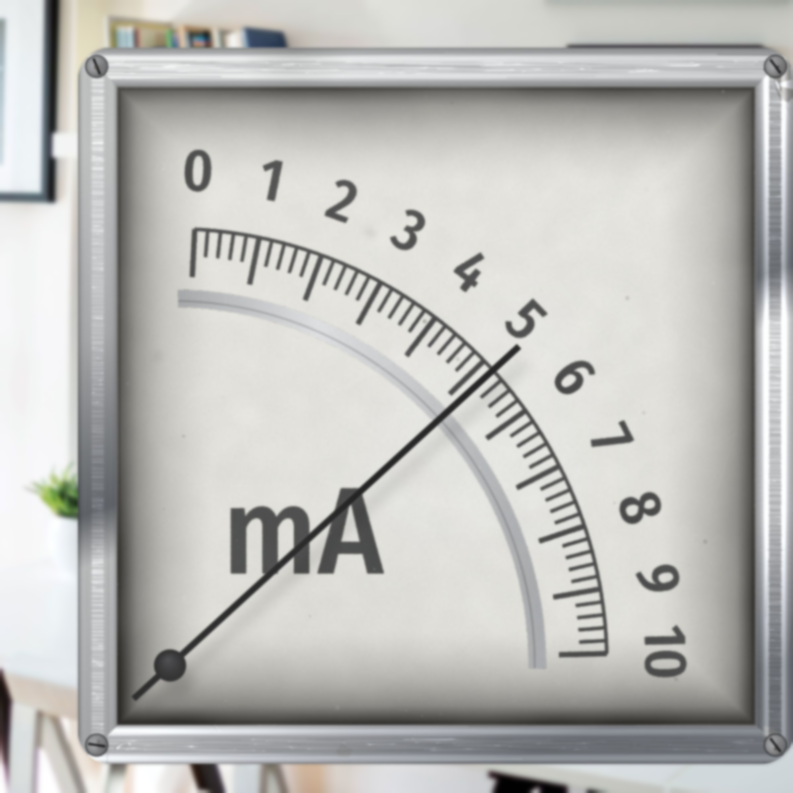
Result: **5.2** mA
